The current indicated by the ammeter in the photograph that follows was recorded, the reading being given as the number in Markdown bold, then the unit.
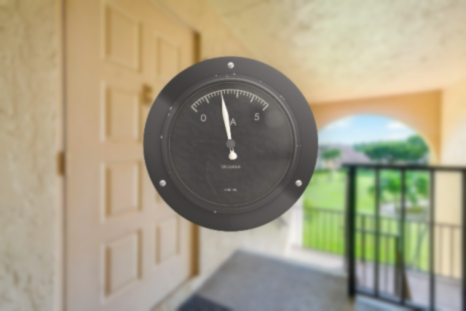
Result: **2** kA
